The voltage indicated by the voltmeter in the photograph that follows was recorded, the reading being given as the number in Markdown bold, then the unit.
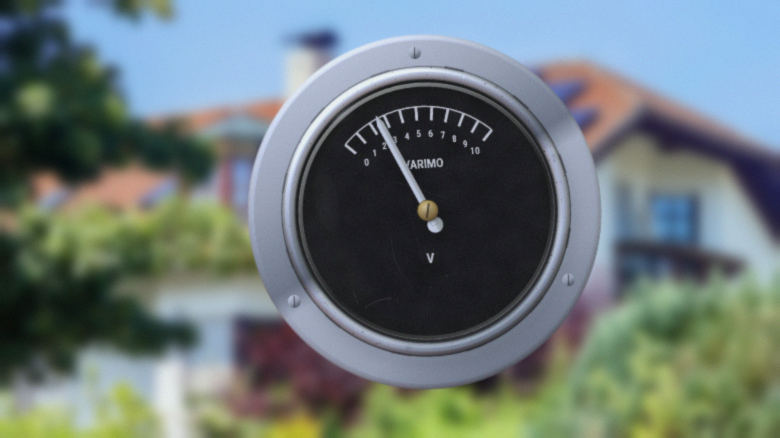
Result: **2.5** V
